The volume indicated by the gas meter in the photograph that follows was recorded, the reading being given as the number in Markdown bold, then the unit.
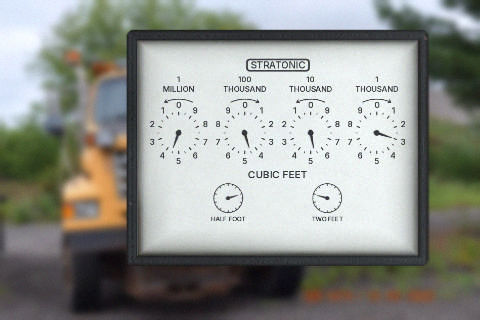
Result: **445300** ft³
